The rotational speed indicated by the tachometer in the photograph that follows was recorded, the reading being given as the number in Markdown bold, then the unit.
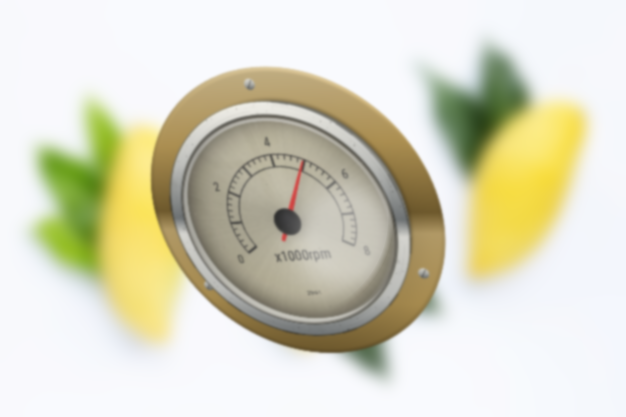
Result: **5000** rpm
